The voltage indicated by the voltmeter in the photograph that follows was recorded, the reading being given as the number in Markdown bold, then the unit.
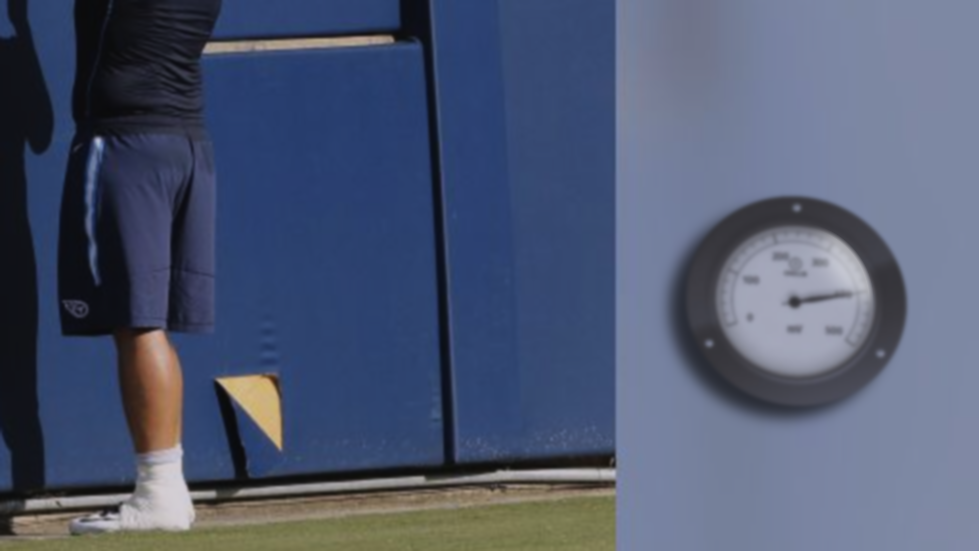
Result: **400** mV
